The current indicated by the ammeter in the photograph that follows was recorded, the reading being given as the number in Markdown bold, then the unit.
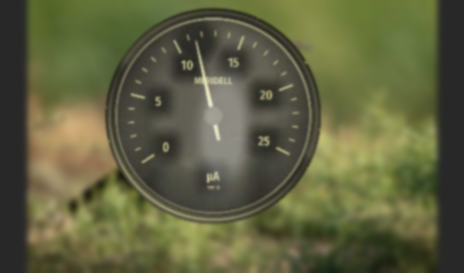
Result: **11.5** µA
